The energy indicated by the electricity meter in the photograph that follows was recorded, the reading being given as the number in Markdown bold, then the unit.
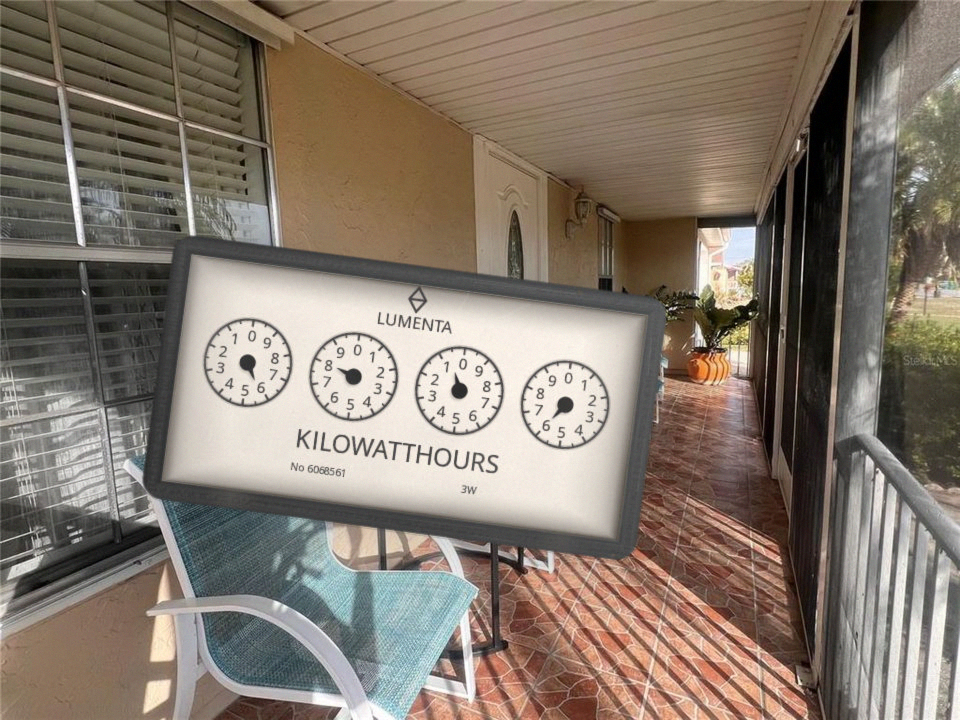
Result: **5806** kWh
